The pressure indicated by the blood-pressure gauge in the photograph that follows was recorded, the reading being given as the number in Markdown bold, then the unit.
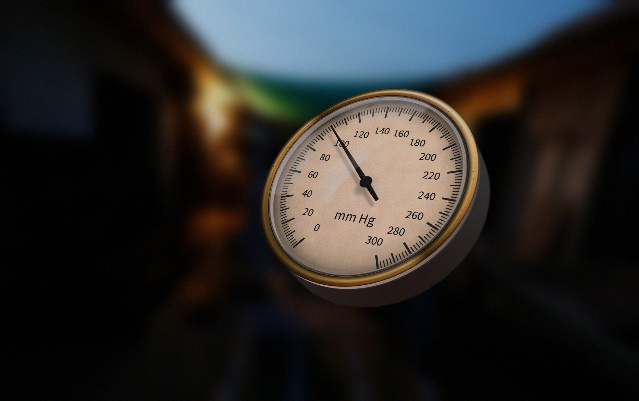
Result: **100** mmHg
